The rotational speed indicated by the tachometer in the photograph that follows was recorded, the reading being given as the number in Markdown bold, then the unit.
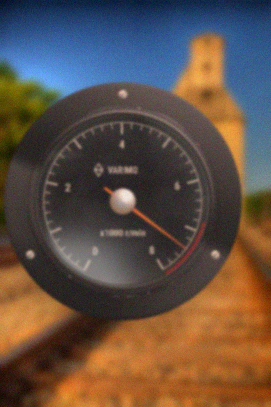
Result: **7400** rpm
